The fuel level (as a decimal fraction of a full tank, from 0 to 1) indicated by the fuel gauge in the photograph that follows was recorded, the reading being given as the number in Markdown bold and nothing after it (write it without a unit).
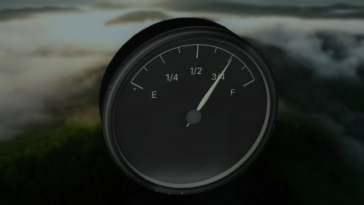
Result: **0.75**
